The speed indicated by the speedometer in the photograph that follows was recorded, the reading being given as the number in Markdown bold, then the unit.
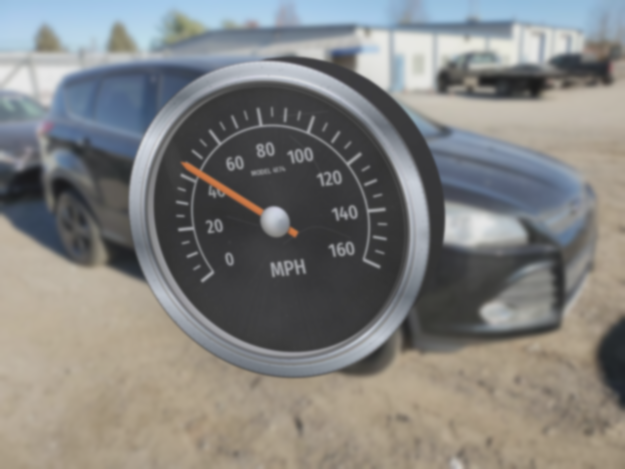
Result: **45** mph
